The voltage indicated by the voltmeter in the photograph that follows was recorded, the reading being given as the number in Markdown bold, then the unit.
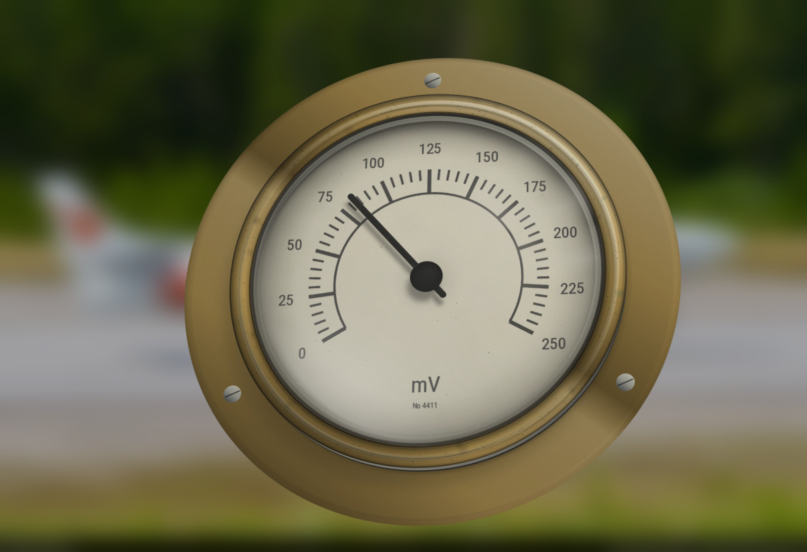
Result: **82.5** mV
